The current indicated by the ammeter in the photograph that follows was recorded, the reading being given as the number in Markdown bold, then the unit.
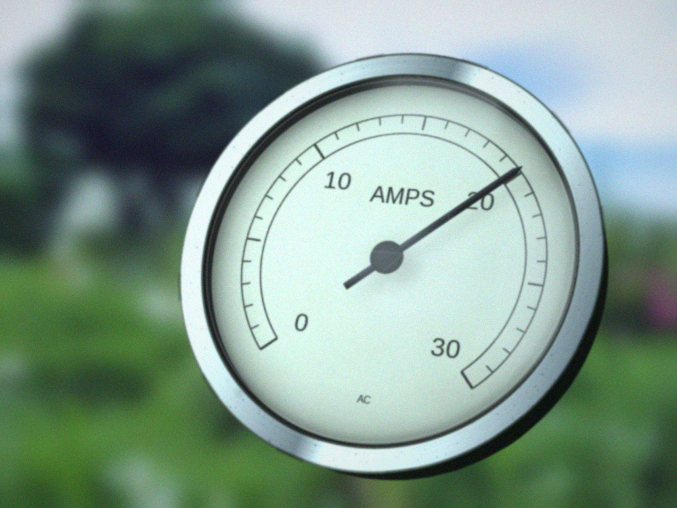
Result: **20** A
